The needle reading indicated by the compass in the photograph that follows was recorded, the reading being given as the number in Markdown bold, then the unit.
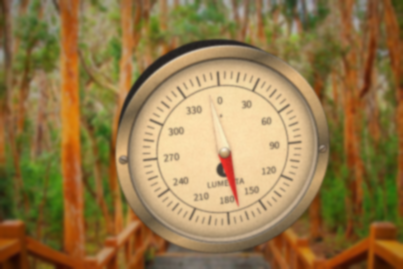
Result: **170** °
